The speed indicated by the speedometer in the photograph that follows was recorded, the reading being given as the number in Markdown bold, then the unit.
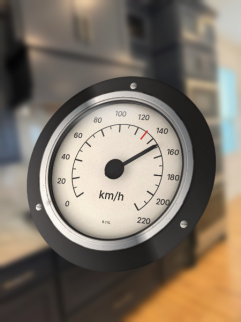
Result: **150** km/h
